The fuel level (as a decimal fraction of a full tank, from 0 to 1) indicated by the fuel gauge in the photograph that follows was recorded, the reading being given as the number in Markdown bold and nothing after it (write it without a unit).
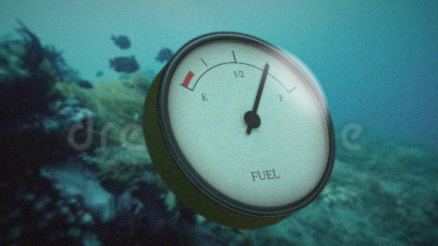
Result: **0.75**
